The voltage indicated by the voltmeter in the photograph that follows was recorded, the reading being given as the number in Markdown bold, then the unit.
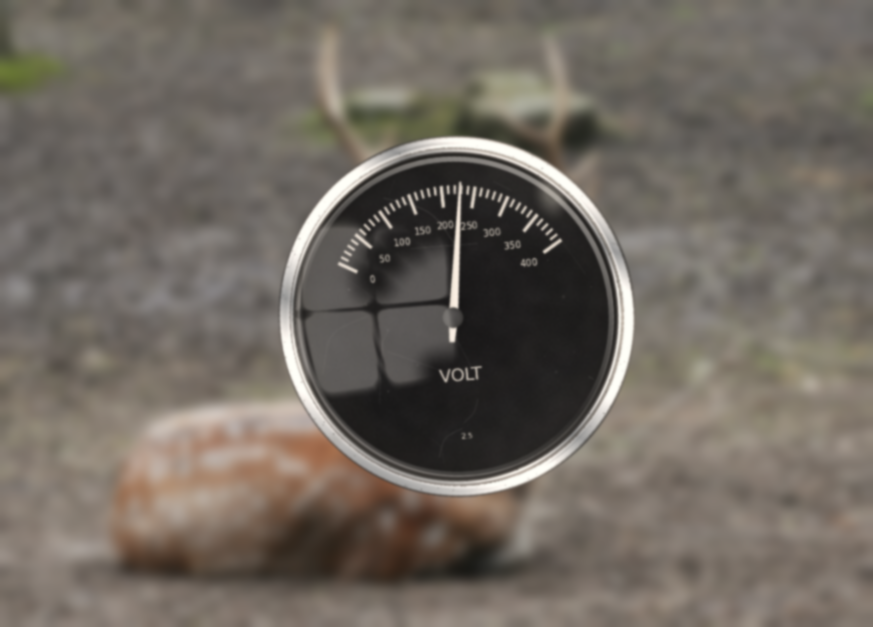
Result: **230** V
